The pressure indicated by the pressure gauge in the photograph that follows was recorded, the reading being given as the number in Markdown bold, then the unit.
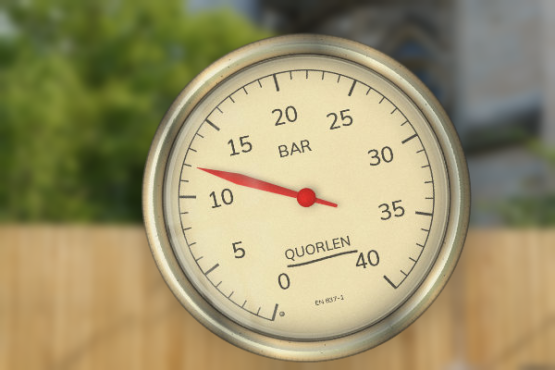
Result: **12** bar
